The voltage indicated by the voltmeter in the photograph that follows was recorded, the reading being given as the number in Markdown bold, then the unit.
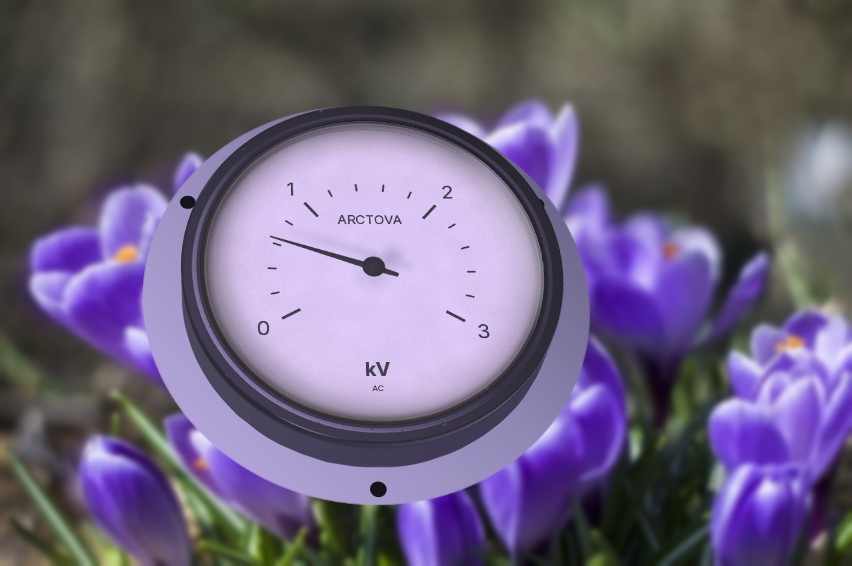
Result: **0.6** kV
